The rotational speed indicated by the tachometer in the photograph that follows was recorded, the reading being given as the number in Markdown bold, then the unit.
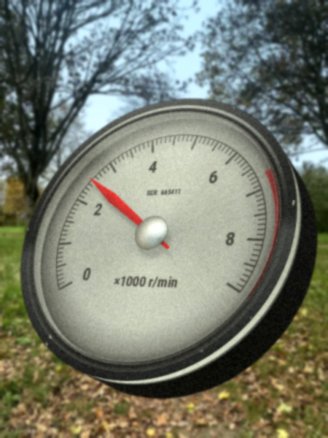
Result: **2500** rpm
